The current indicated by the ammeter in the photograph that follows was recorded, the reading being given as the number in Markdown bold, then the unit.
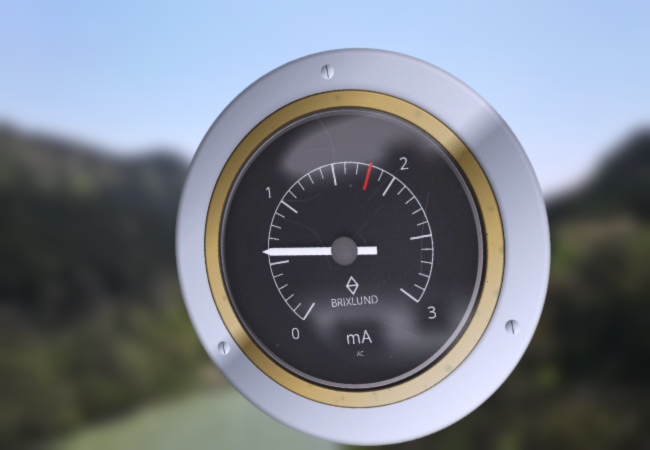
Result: **0.6** mA
